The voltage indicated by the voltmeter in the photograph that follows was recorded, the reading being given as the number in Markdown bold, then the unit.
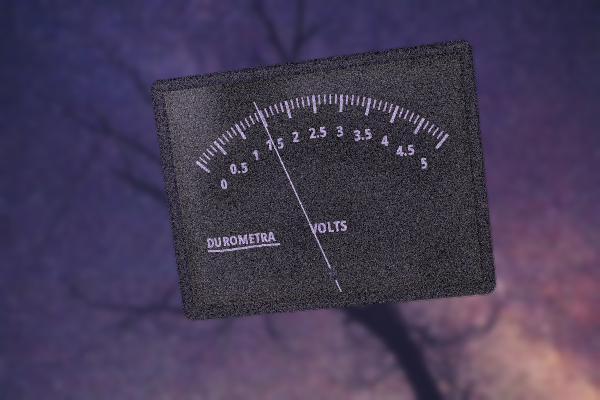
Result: **1.5** V
